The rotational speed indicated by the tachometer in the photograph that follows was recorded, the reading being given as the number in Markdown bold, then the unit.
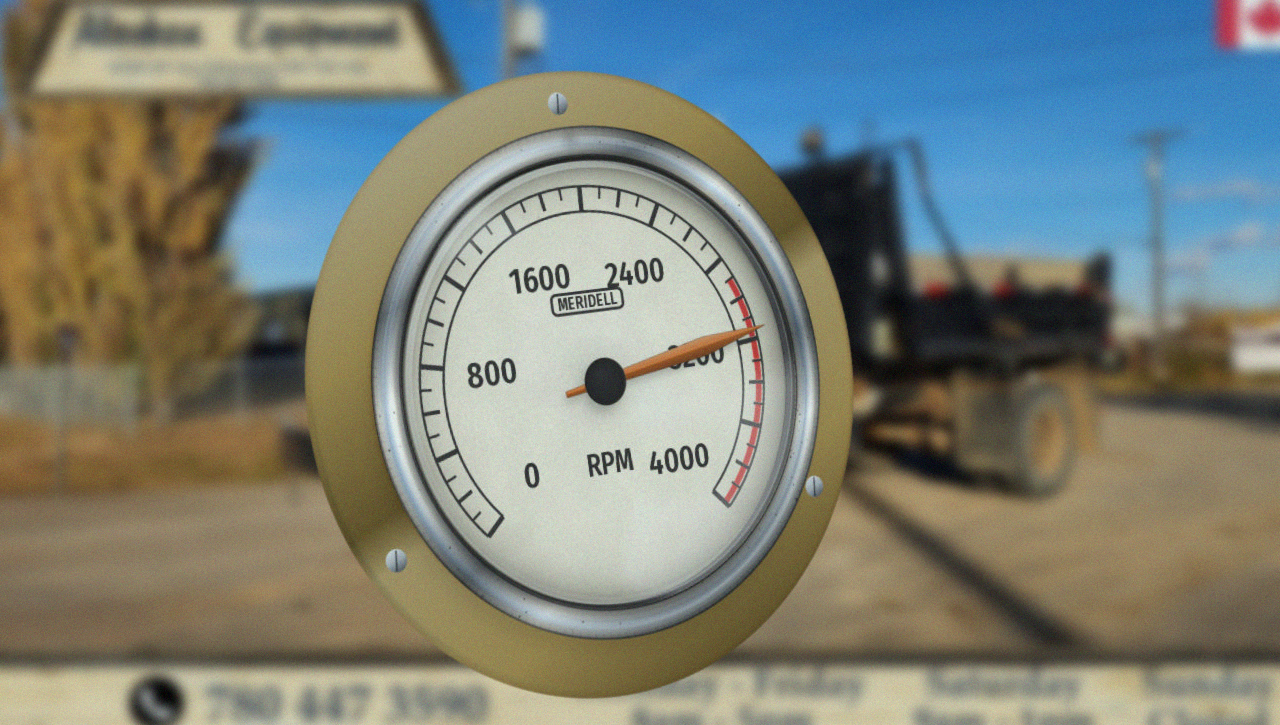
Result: **3150** rpm
